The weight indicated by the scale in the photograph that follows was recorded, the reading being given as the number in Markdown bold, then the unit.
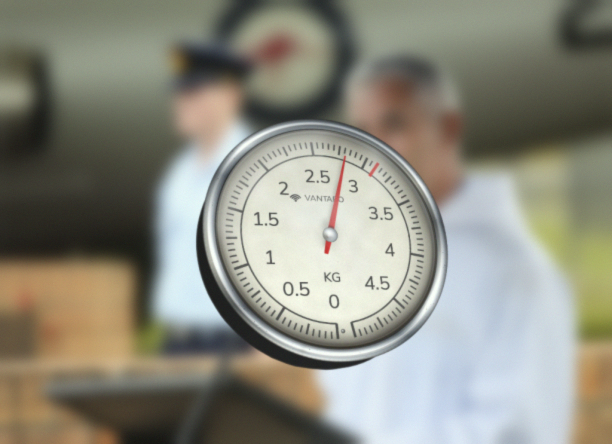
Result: **2.8** kg
